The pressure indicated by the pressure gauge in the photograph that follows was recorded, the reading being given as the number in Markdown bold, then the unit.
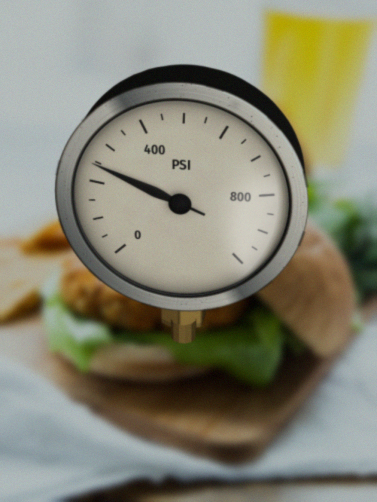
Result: **250** psi
